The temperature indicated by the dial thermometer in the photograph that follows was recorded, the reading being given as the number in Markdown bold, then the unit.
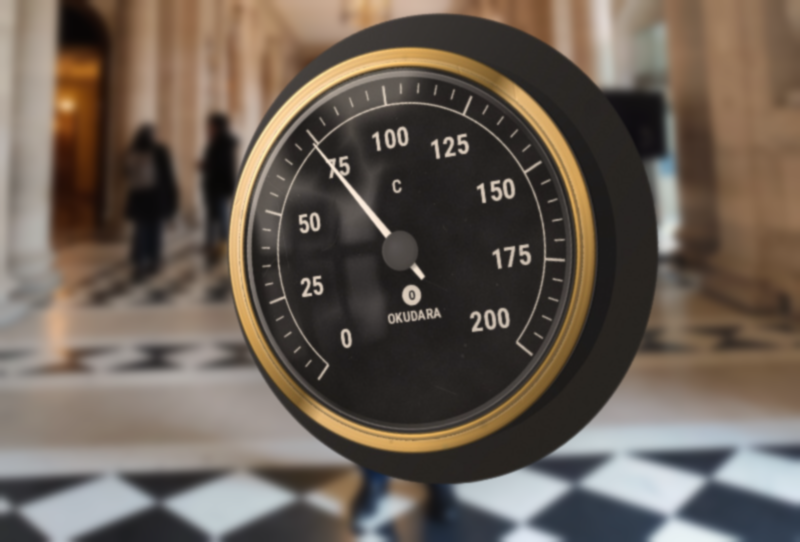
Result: **75** °C
